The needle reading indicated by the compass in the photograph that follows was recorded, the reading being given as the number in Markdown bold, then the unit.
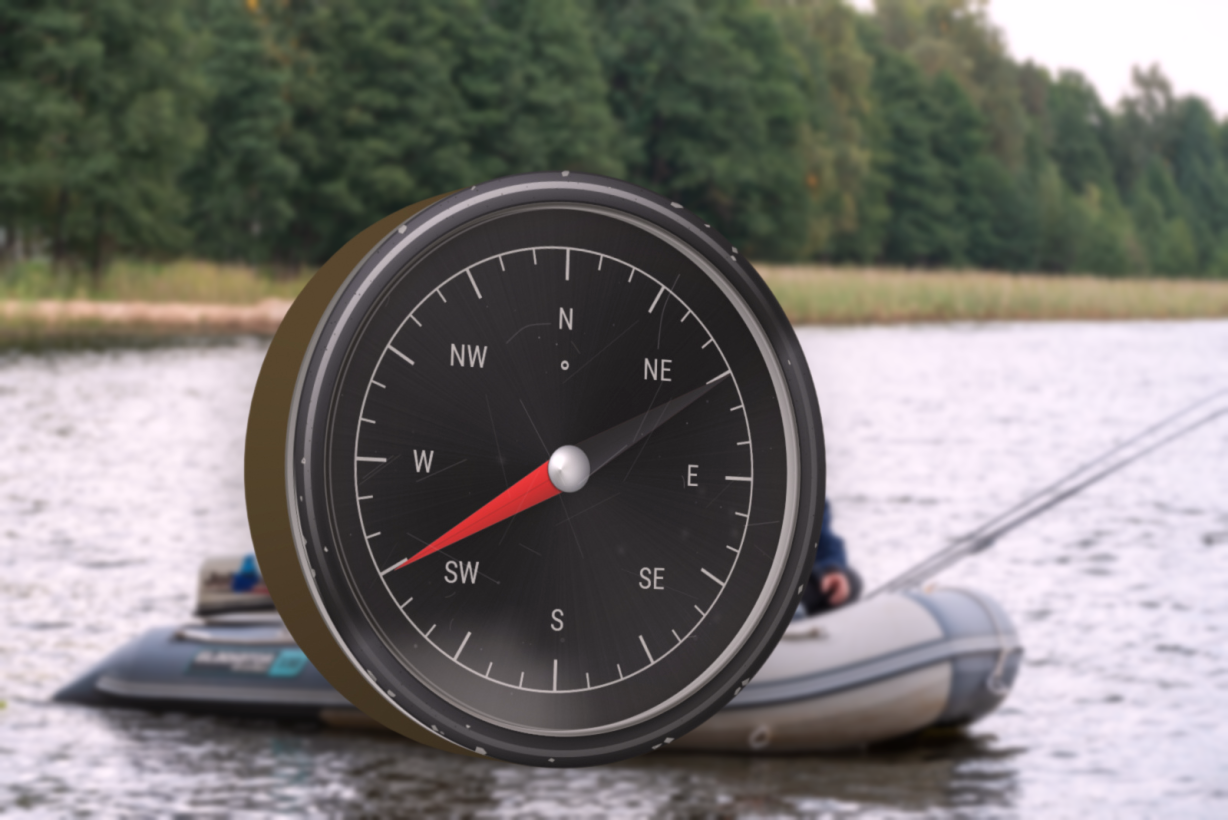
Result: **240** °
